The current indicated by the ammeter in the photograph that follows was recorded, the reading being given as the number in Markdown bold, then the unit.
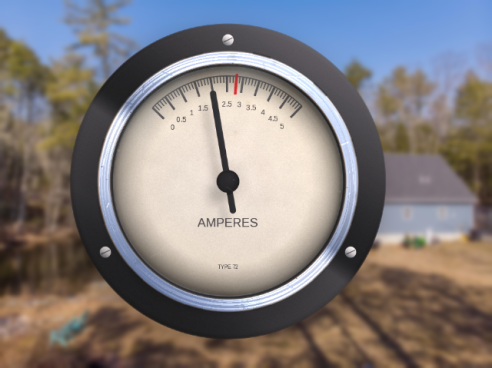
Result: **2** A
